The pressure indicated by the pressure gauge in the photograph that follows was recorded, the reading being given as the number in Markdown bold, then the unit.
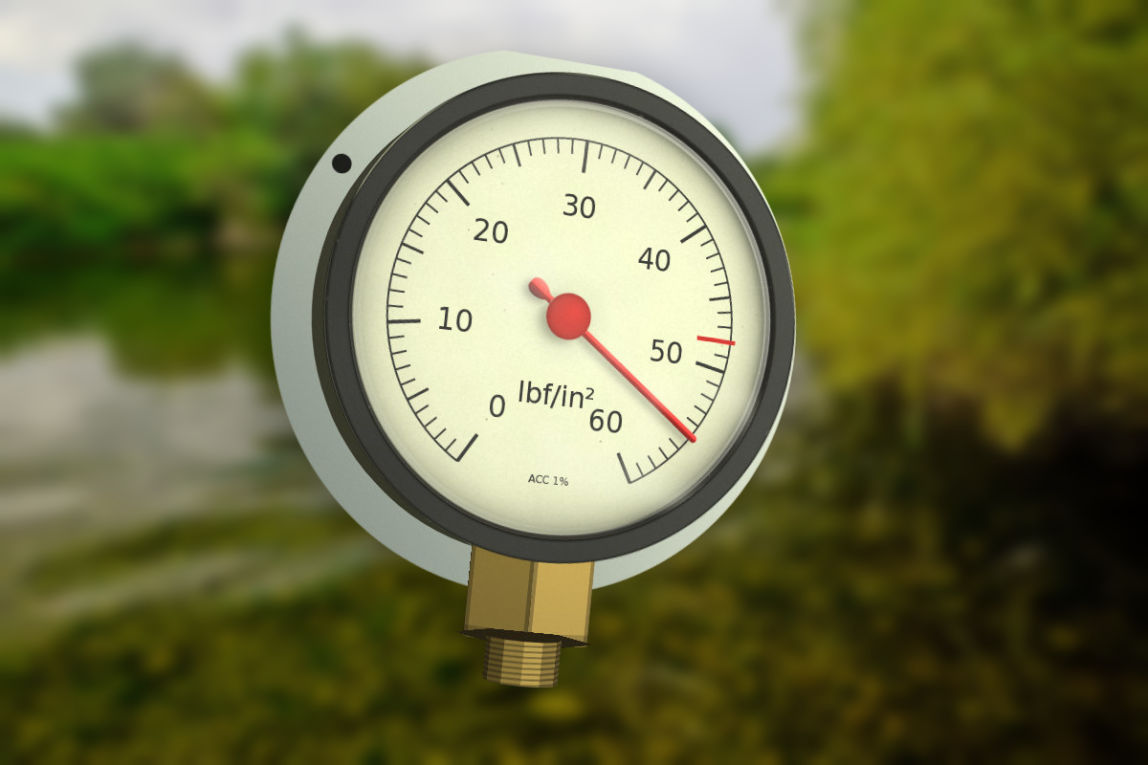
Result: **55** psi
